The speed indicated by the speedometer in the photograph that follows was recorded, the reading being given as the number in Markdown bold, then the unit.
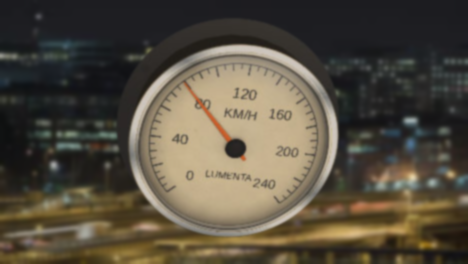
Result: **80** km/h
